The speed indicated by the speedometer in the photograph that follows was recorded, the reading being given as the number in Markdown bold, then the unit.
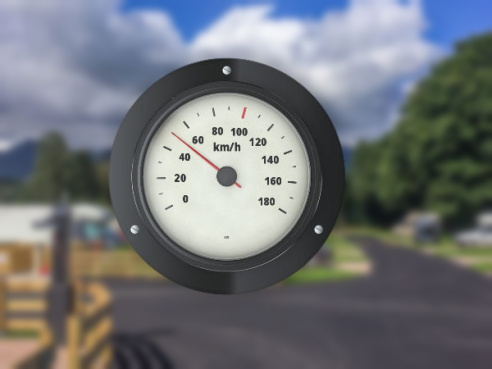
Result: **50** km/h
